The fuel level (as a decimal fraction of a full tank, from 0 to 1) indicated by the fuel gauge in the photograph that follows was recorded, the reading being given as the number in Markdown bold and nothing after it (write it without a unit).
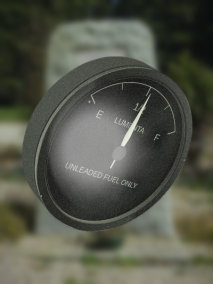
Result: **0.5**
